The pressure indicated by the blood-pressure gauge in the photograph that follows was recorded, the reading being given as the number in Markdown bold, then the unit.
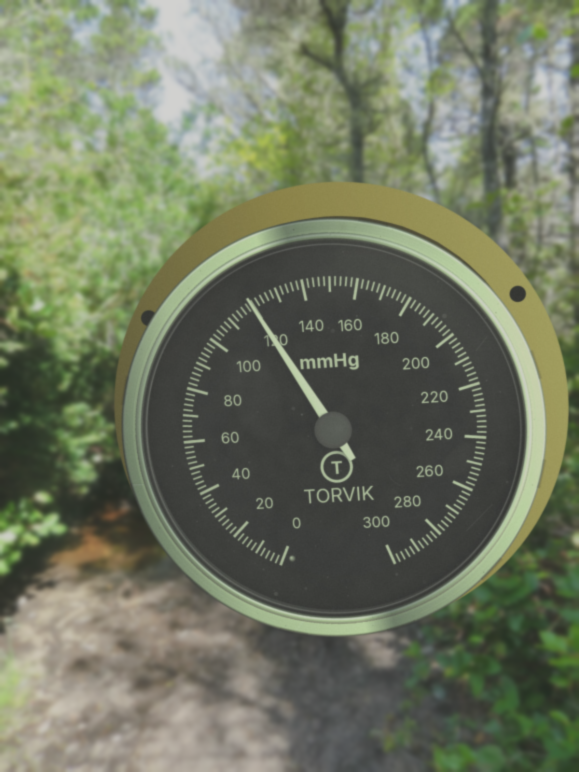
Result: **120** mmHg
